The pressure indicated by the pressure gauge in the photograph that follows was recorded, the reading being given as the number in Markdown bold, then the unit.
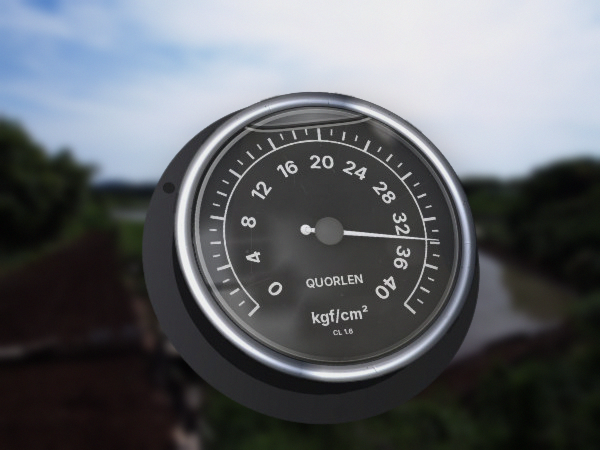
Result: **34** kg/cm²
